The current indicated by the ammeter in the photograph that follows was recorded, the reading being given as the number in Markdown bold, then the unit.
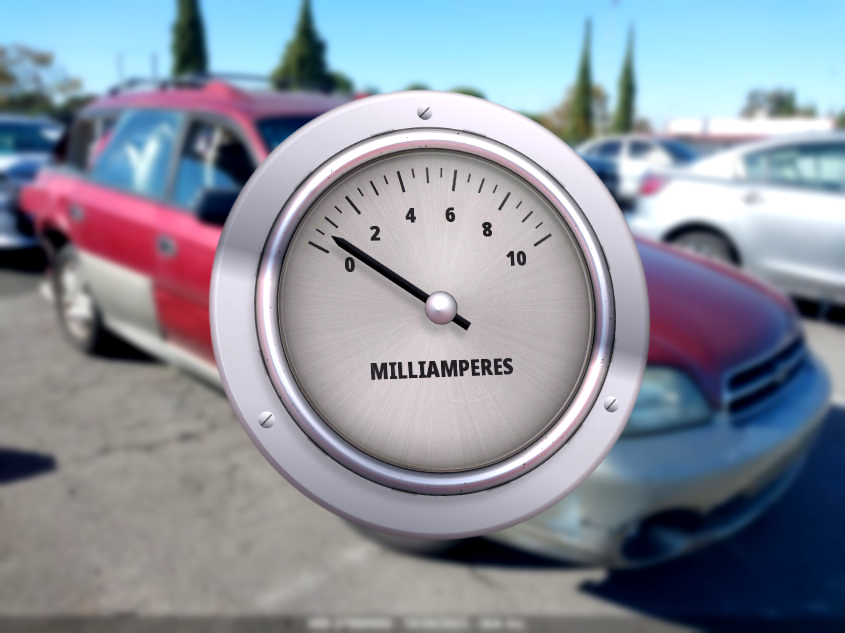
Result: **0.5** mA
